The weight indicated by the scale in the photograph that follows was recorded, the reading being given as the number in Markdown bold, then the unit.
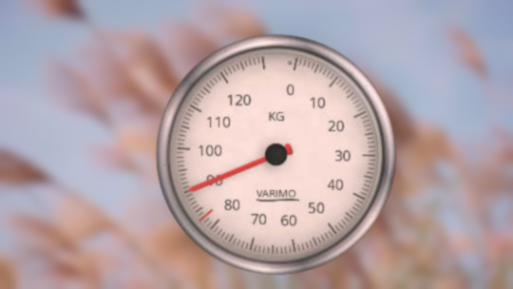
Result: **90** kg
